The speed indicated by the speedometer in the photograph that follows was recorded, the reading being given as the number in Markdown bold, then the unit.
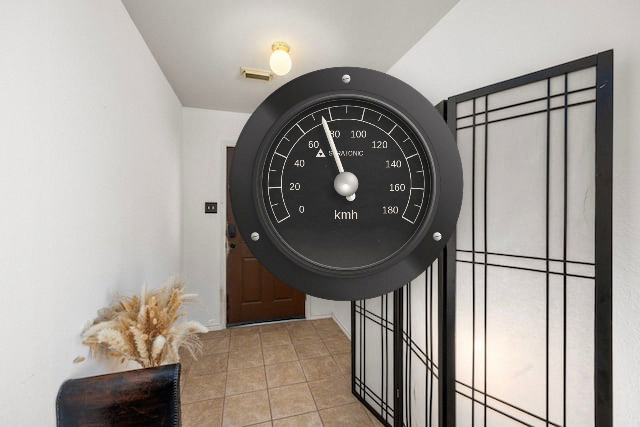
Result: **75** km/h
